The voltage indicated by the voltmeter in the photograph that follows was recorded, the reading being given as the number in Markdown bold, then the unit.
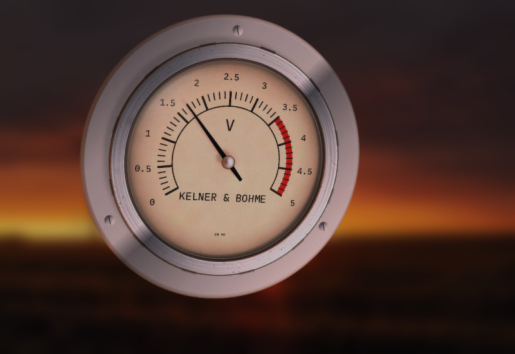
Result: **1.7** V
